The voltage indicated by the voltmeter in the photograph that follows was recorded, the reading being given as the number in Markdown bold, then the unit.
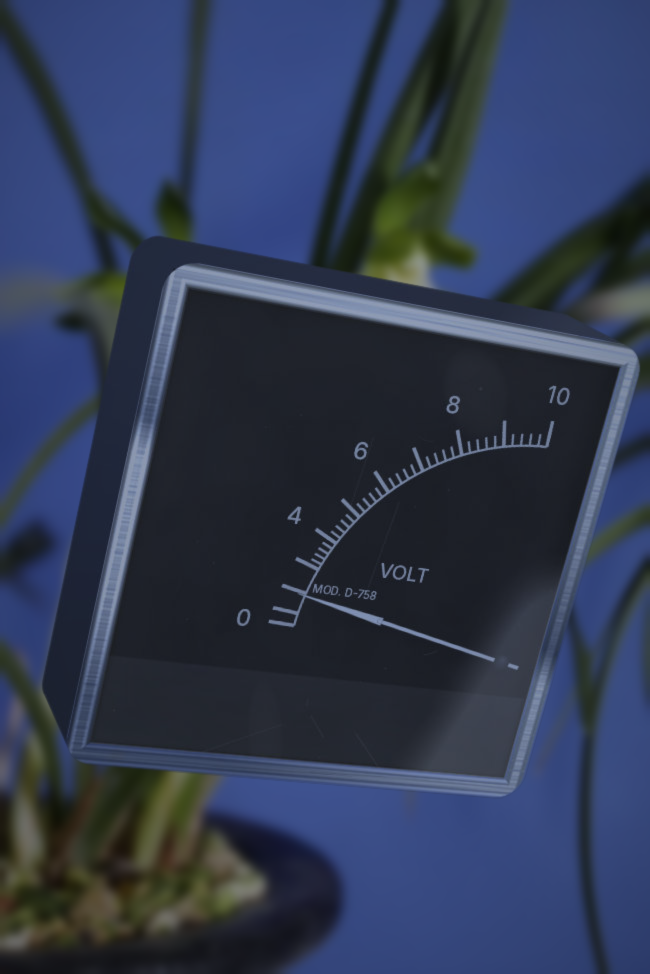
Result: **2** V
